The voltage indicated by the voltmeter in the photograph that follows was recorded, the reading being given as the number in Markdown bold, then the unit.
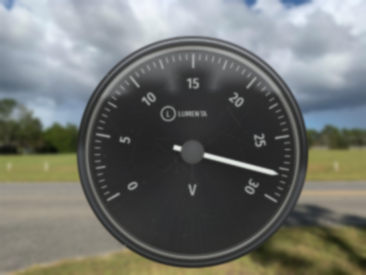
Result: **28** V
